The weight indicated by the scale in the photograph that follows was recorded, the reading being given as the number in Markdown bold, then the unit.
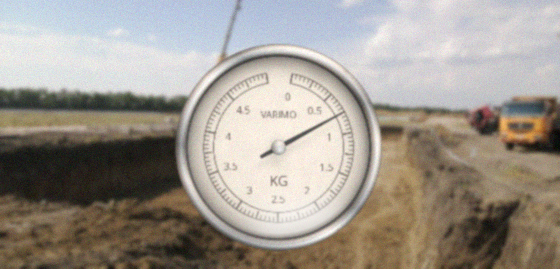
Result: **0.75** kg
